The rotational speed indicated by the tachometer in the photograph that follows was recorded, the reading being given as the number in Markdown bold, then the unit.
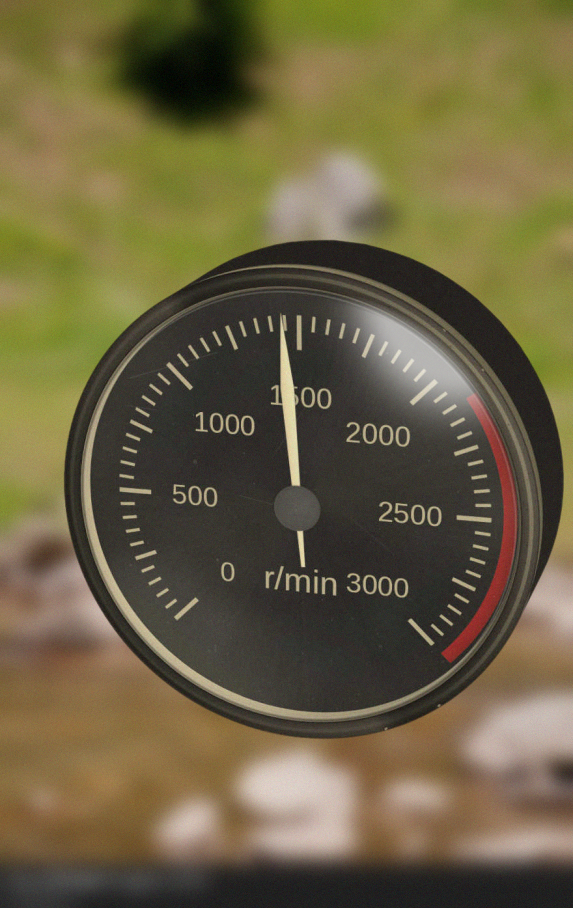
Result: **1450** rpm
